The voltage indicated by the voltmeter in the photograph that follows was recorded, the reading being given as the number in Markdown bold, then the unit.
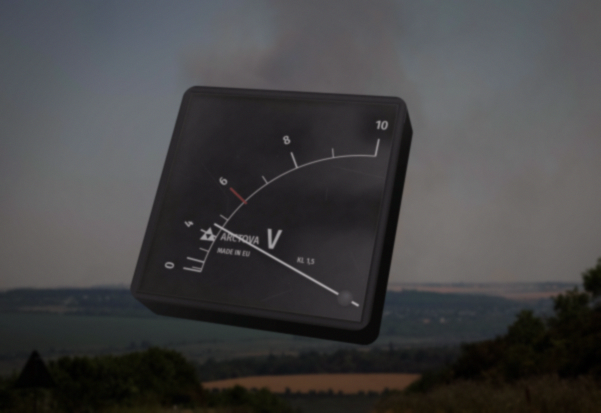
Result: **4.5** V
